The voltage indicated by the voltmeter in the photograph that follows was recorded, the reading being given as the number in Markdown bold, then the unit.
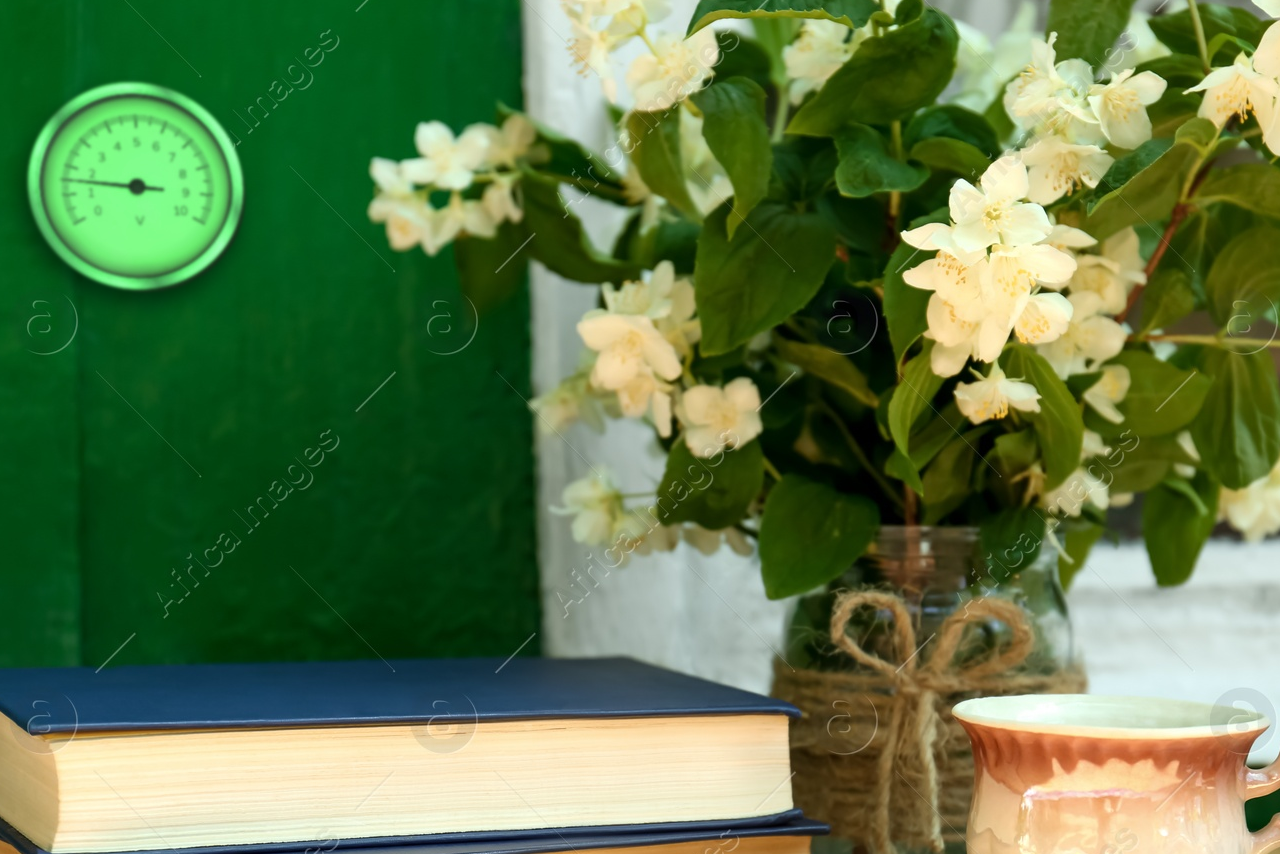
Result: **1.5** V
